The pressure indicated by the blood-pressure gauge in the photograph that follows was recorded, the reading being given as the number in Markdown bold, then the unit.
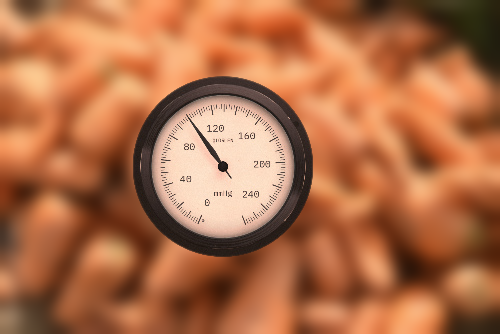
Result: **100** mmHg
